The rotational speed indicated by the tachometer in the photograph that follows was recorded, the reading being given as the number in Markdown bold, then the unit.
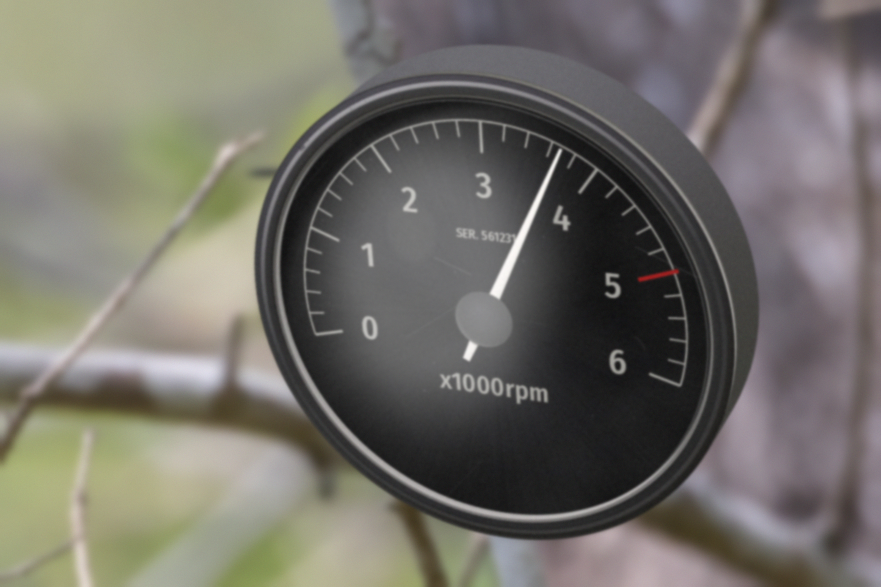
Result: **3700** rpm
